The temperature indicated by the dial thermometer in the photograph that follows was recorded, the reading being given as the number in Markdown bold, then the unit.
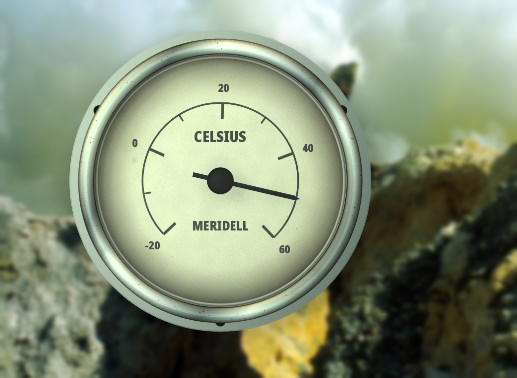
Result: **50** °C
